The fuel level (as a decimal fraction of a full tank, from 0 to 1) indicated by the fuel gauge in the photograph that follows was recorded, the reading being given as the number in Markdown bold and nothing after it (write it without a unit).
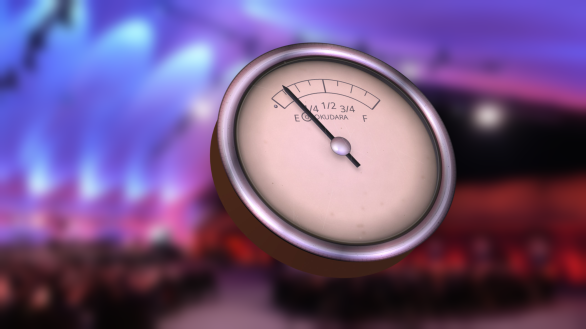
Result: **0.125**
